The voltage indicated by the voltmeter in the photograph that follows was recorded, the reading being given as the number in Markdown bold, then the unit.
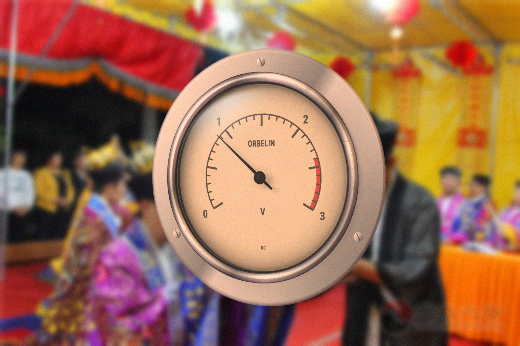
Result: **0.9** V
